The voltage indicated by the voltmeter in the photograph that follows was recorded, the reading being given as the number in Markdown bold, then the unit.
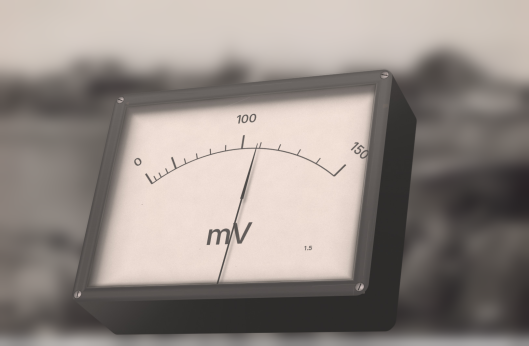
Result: **110** mV
